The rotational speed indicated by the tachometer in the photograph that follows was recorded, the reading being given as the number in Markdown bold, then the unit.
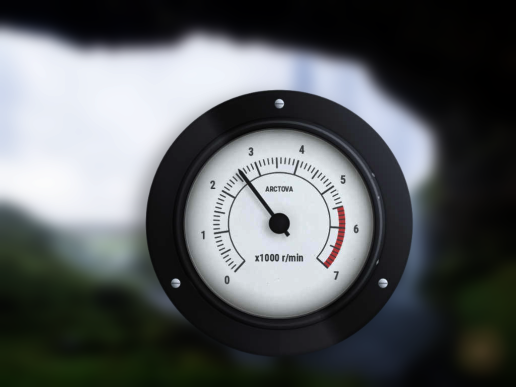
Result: **2600** rpm
